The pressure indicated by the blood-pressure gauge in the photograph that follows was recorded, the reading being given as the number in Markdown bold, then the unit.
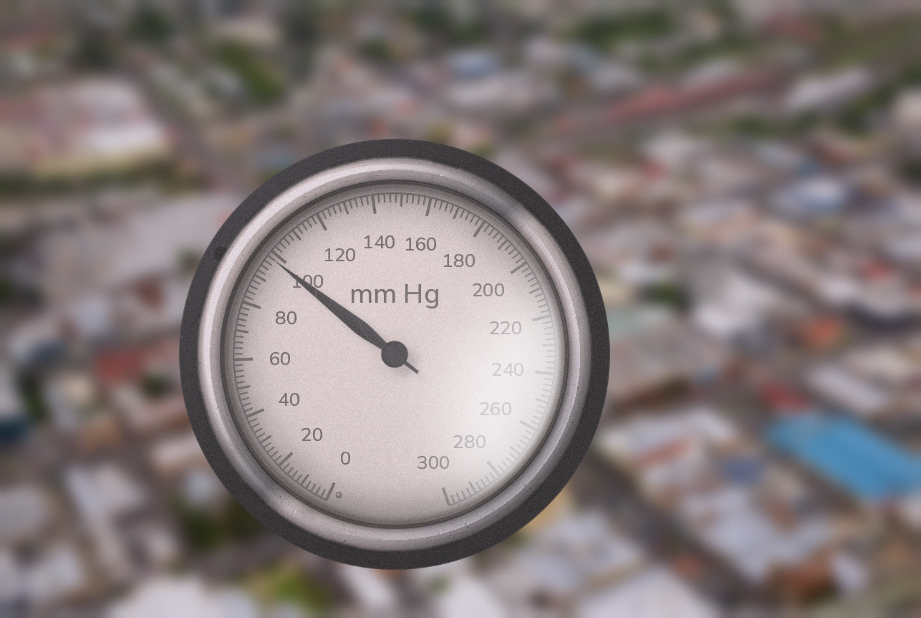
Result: **98** mmHg
